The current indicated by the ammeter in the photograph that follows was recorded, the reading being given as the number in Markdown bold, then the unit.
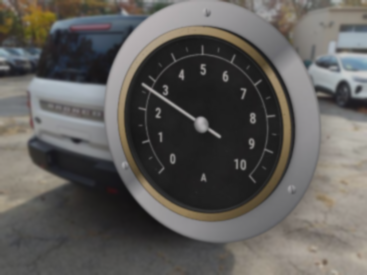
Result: **2.75** A
